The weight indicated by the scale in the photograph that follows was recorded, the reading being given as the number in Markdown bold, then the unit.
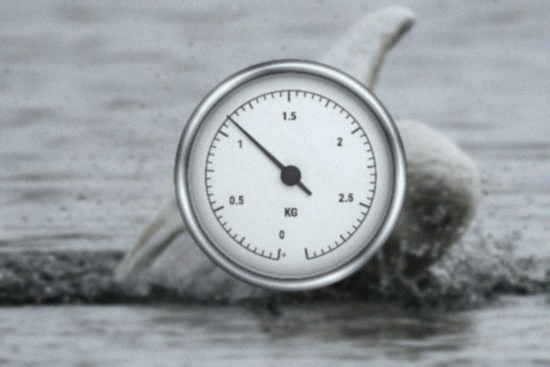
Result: **1.1** kg
